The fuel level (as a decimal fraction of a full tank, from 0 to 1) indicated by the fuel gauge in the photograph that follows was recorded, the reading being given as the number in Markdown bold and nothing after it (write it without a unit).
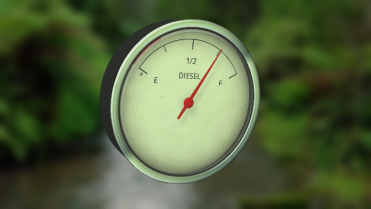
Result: **0.75**
